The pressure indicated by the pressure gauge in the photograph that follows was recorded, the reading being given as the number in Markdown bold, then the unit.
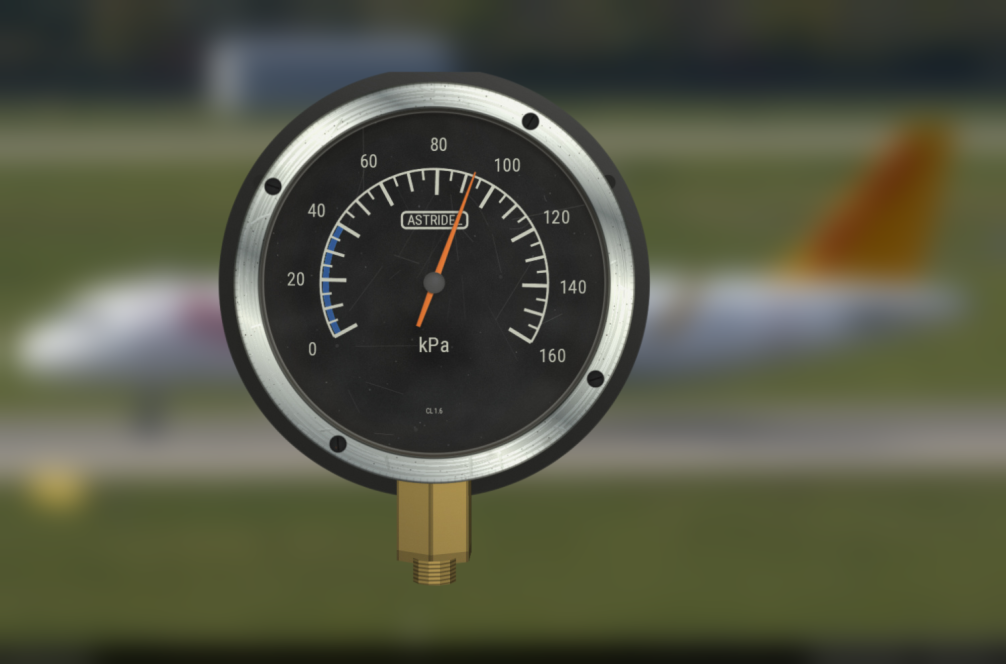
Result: **92.5** kPa
